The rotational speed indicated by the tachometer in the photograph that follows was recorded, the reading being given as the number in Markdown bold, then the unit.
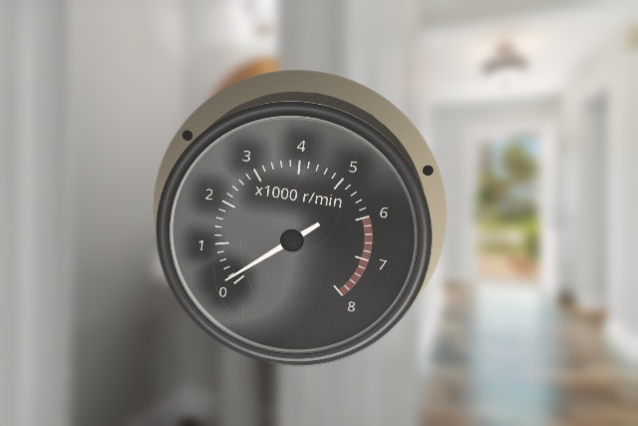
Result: **200** rpm
